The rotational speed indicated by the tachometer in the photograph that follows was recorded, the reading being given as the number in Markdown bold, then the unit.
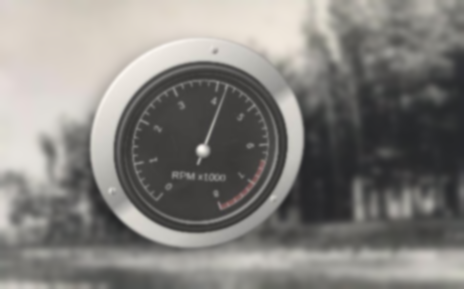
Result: **4200** rpm
